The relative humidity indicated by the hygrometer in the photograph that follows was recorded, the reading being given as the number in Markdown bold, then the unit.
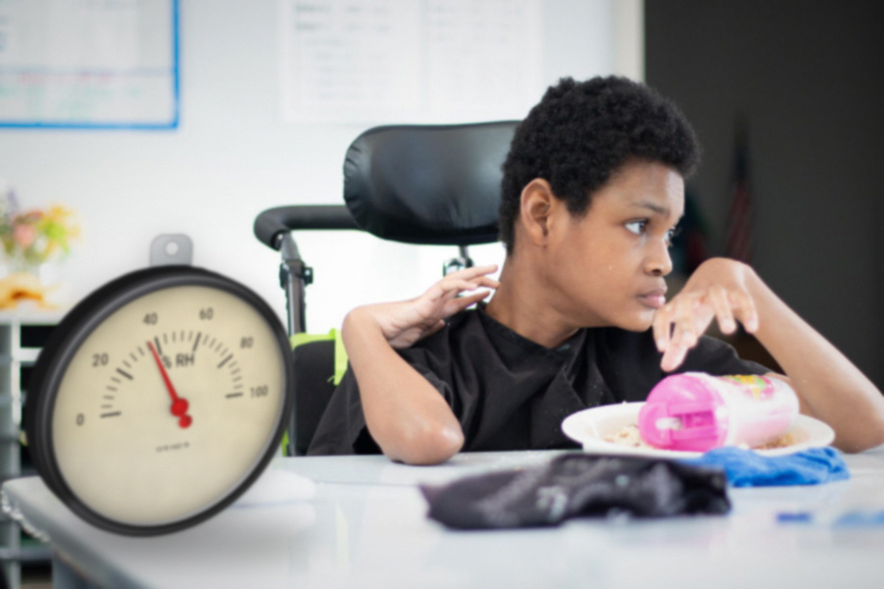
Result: **36** %
